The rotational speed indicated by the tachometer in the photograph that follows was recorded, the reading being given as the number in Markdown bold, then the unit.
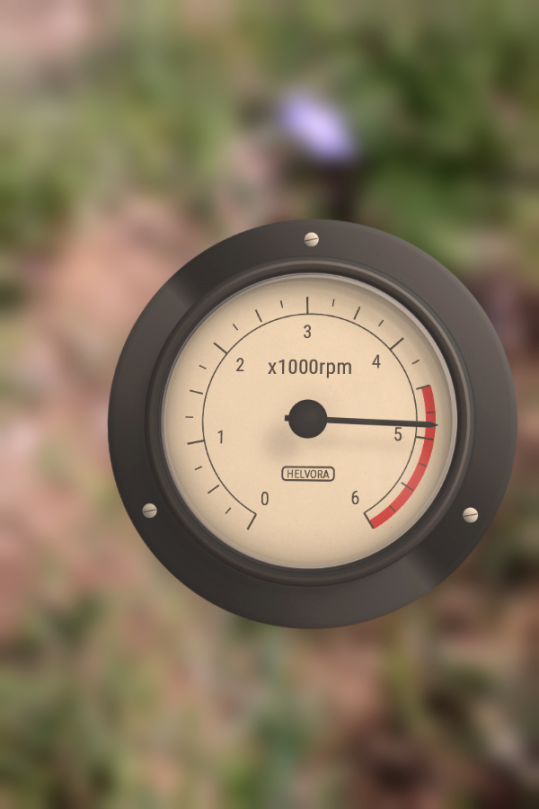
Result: **4875** rpm
